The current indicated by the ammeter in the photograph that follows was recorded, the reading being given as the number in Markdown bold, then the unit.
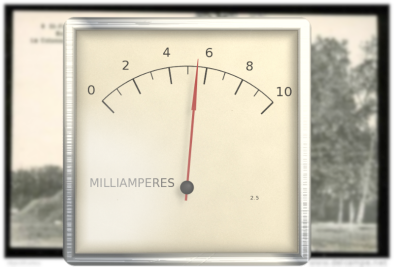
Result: **5.5** mA
